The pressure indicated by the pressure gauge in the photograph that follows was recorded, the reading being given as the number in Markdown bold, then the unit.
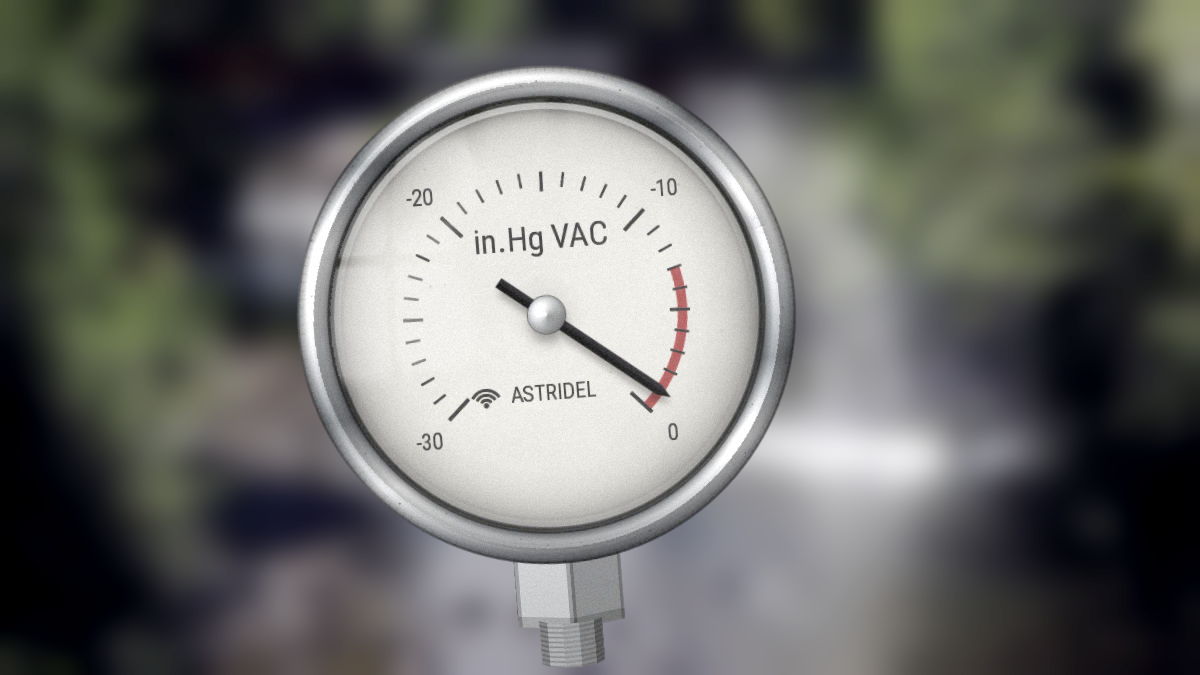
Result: **-1** inHg
